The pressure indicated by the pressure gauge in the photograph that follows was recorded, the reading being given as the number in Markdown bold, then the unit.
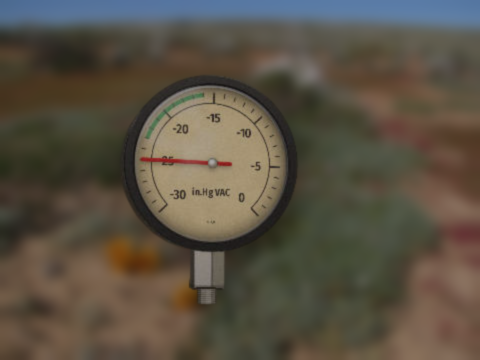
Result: **-25** inHg
